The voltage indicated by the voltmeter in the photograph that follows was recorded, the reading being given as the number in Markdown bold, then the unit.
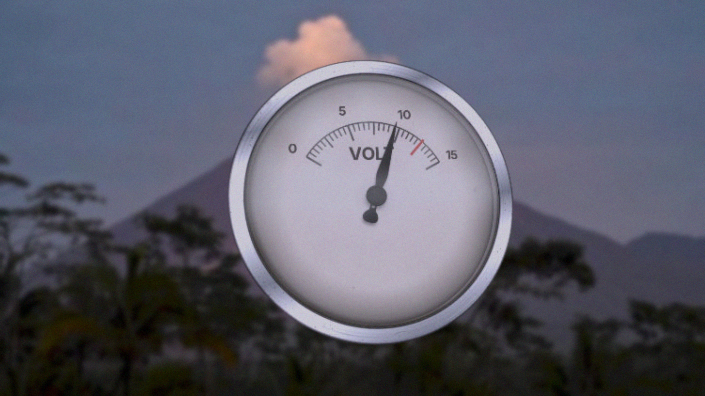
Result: **9.5** V
